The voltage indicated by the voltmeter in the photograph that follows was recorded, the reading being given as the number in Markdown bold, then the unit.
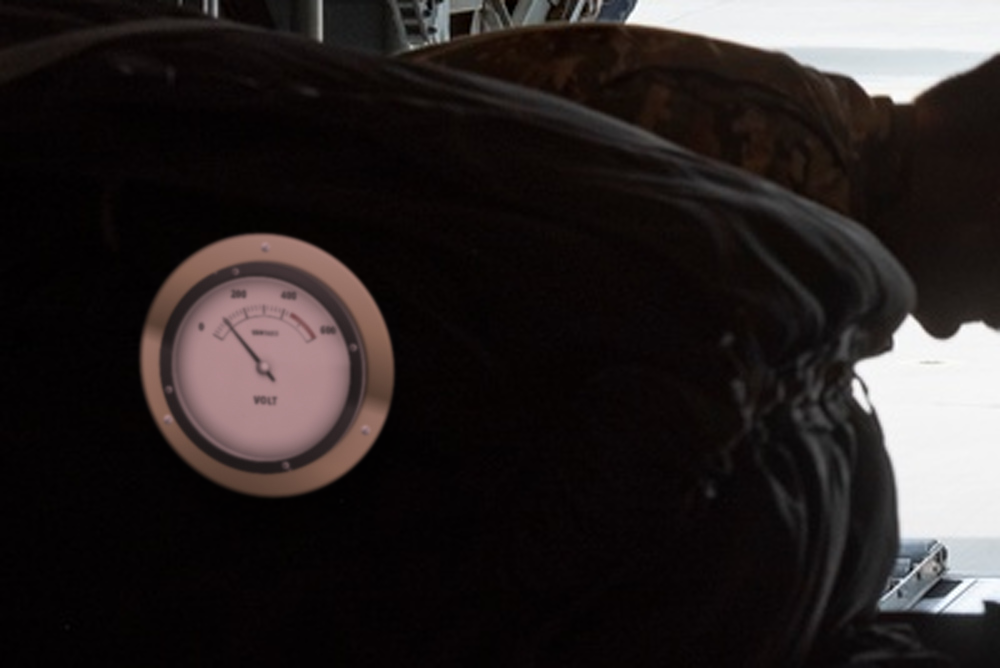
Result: **100** V
